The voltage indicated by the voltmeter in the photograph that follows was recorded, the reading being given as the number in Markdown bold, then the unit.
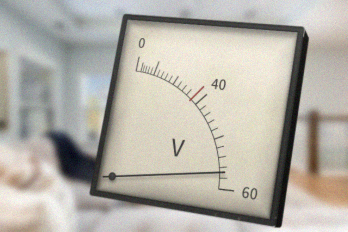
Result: **57** V
